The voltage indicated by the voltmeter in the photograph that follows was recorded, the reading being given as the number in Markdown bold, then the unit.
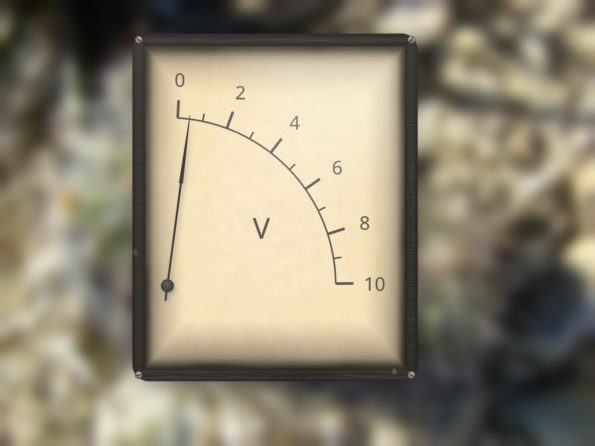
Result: **0.5** V
